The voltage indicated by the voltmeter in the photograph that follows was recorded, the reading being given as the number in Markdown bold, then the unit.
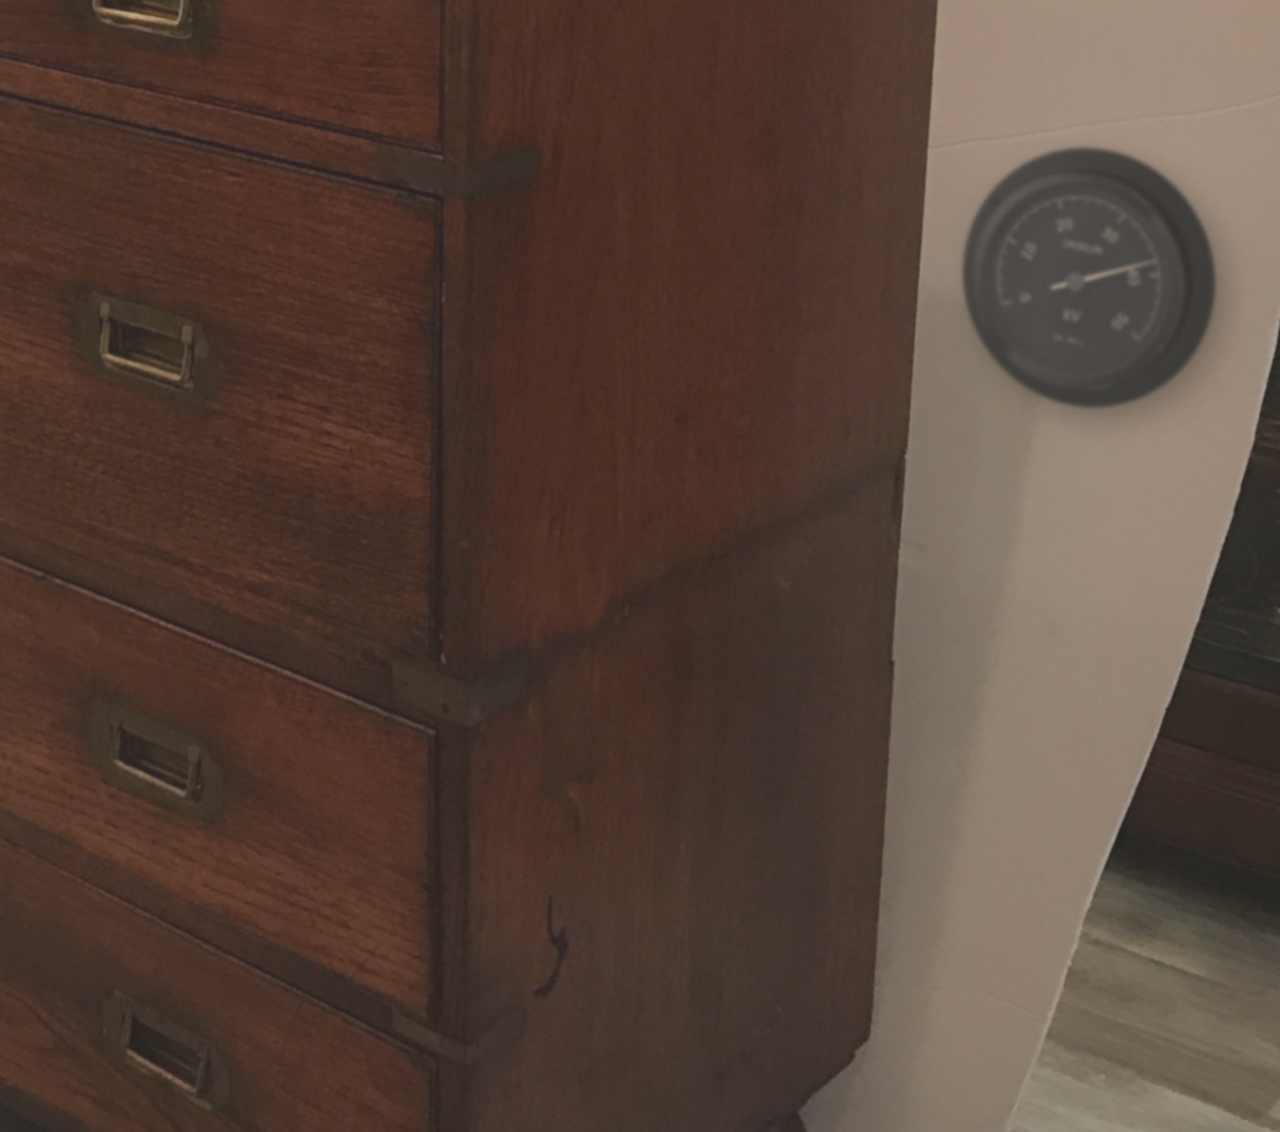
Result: **38** kV
